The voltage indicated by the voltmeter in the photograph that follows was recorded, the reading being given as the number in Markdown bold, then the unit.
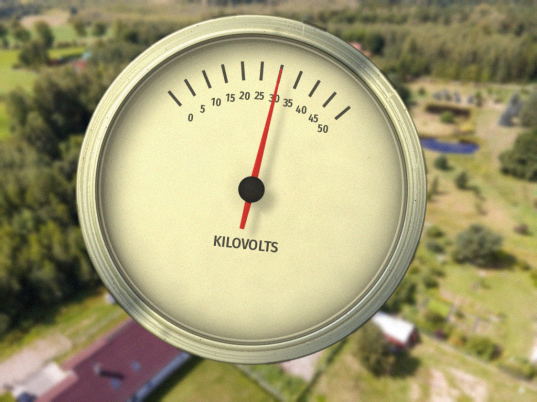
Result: **30** kV
